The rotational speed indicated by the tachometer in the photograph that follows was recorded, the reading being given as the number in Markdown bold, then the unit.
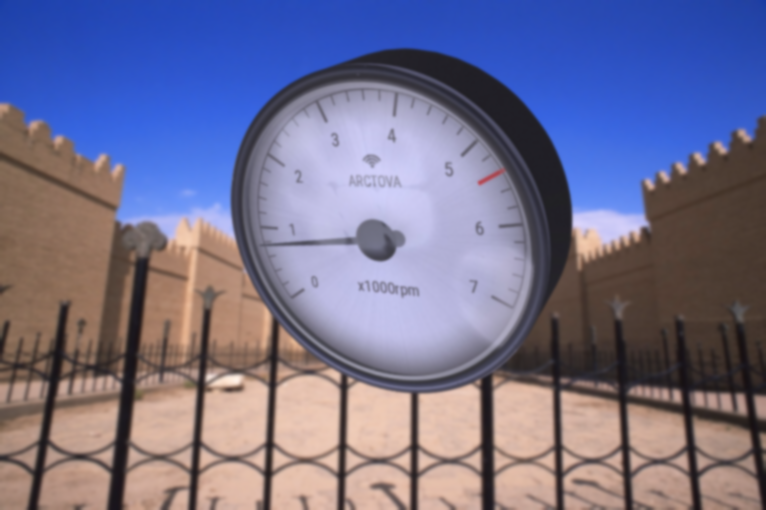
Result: **800** rpm
